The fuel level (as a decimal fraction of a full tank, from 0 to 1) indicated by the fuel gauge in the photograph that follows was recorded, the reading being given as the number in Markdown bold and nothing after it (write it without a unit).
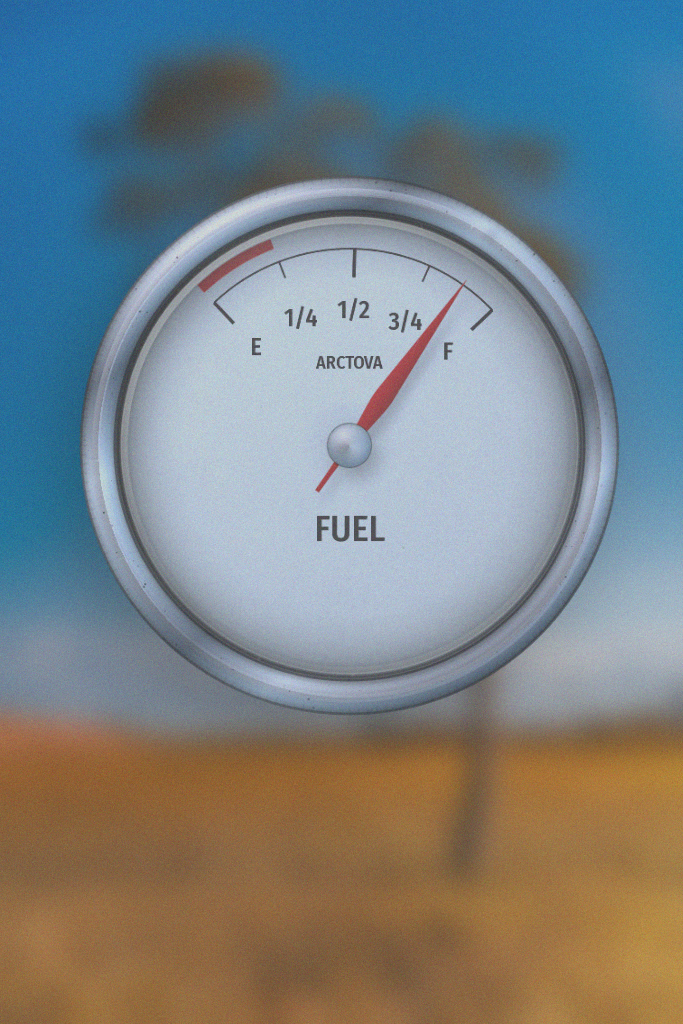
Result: **0.875**
